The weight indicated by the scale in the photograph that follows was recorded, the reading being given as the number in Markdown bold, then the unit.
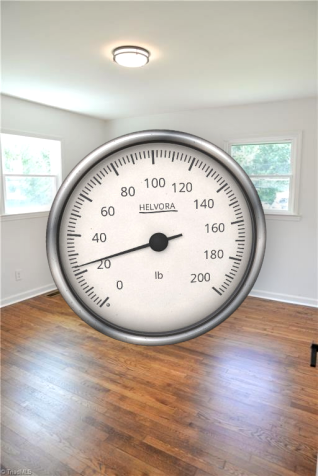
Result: **24** lb
